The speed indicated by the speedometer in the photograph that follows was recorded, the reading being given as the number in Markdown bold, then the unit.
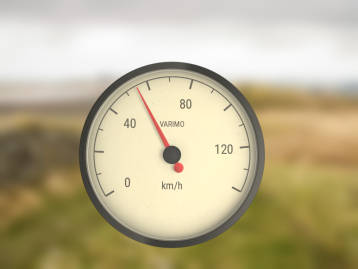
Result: **55** km/h
